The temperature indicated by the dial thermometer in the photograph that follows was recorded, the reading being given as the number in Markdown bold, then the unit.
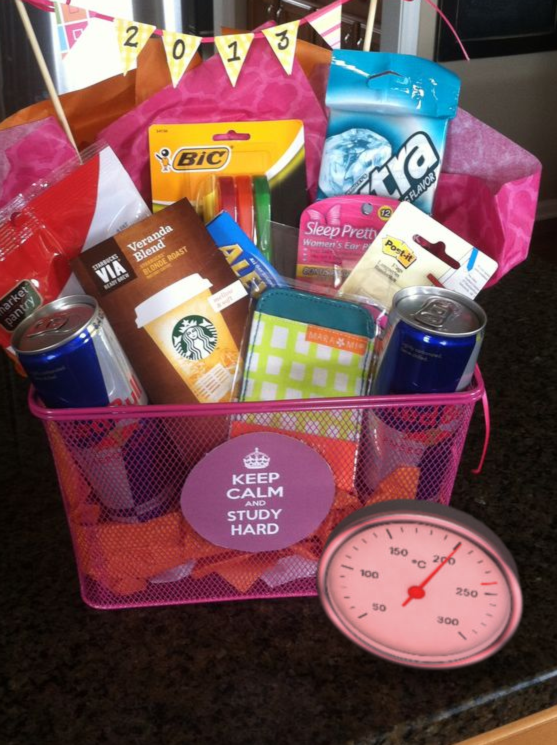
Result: **200** °C
